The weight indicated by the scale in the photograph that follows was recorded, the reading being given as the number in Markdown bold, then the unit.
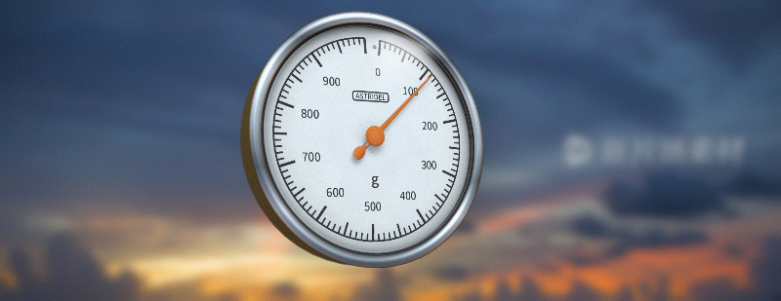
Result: **110** g
